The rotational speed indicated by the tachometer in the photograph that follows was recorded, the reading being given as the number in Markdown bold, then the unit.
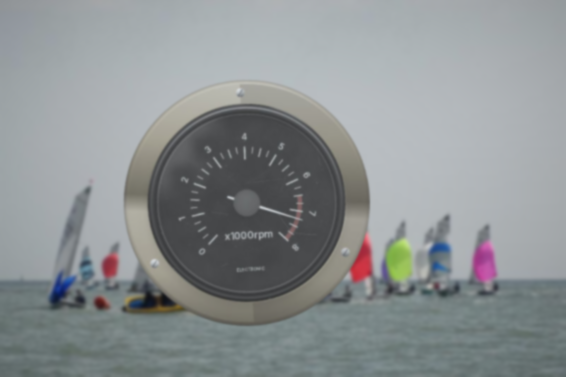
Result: **7250** rpm
